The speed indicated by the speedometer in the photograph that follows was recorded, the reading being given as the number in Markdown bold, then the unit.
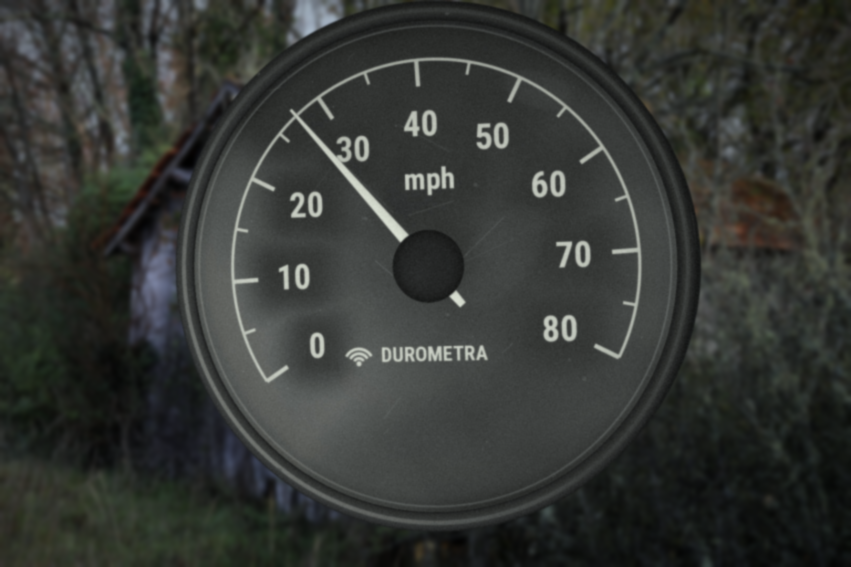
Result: **27.5** mph
